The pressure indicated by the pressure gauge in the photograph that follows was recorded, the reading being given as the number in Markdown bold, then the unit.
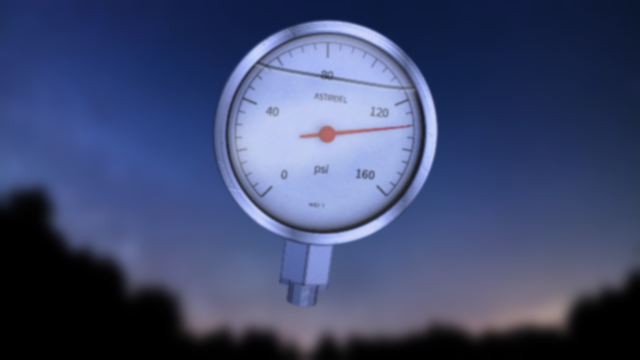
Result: **130** psi
